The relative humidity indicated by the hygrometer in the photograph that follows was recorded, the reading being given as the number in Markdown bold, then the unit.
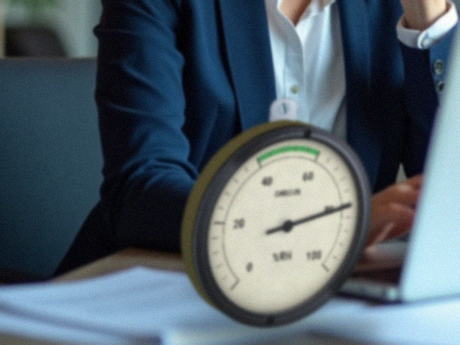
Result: **80** %
